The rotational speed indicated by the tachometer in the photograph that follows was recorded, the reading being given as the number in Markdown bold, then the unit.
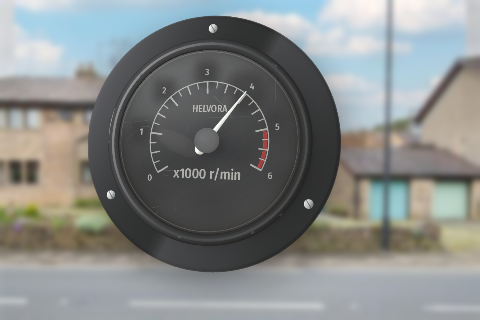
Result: **4000** rpm
